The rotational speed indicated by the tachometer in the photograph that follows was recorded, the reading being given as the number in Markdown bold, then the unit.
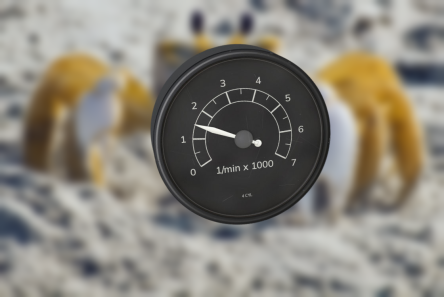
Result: **1500** rpm
